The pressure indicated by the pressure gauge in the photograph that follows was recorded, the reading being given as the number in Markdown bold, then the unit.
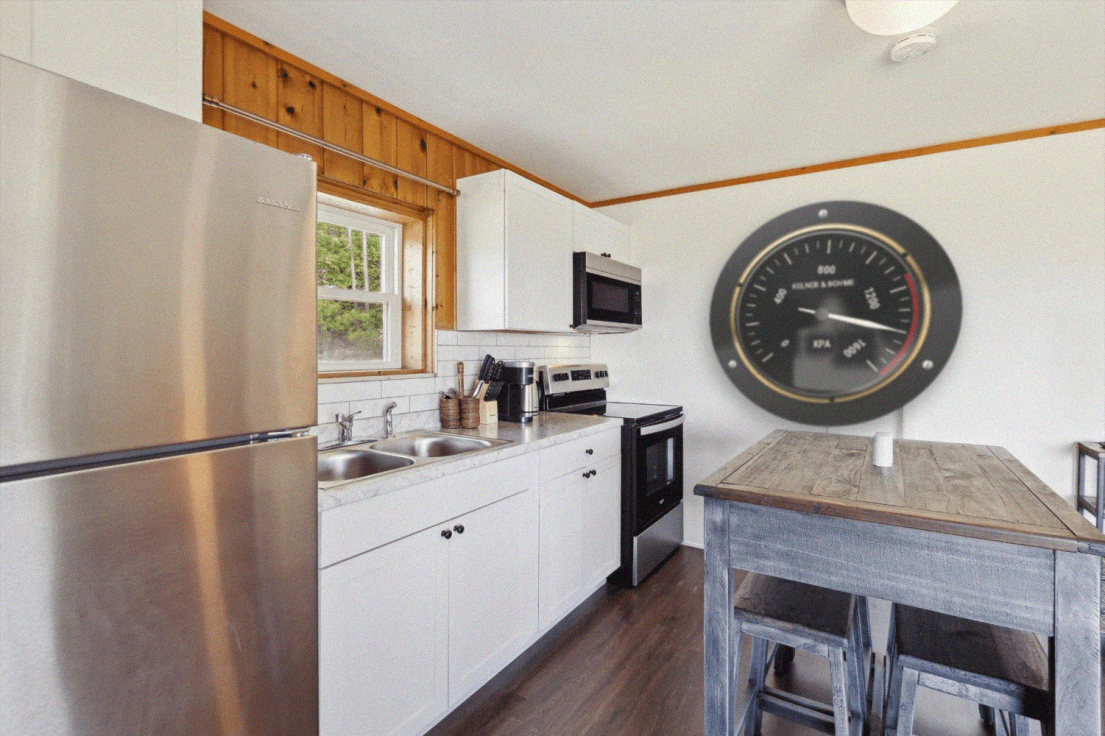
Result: **1400** kPa
